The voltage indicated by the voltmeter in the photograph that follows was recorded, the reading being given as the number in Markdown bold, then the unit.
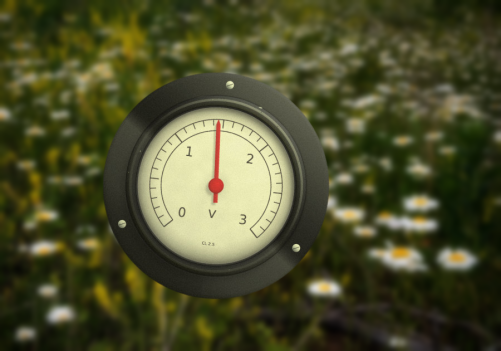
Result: **1.45** V
